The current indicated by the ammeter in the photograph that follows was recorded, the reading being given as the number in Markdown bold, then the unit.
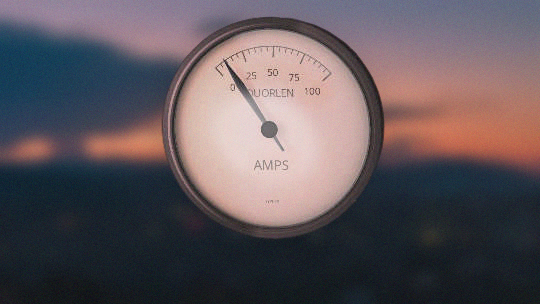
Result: **10** A
